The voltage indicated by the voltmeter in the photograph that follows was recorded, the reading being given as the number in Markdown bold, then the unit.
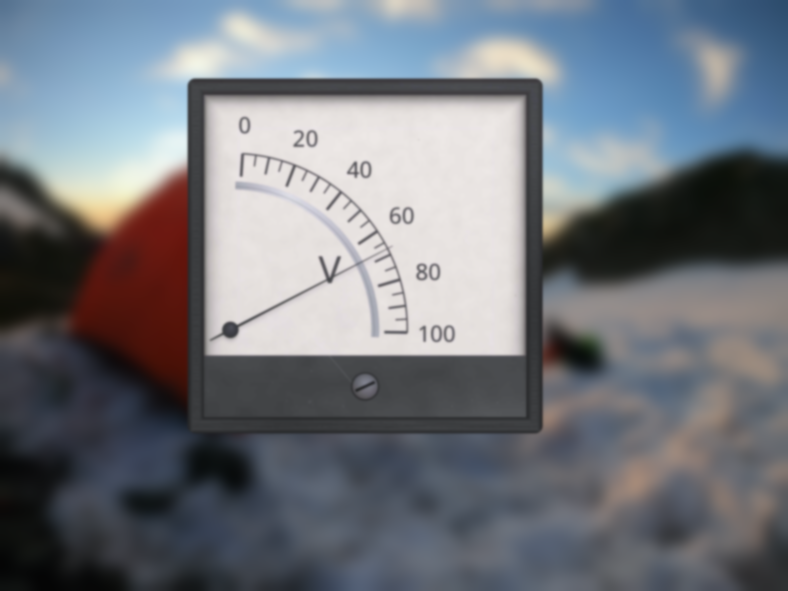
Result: **67.5** V
